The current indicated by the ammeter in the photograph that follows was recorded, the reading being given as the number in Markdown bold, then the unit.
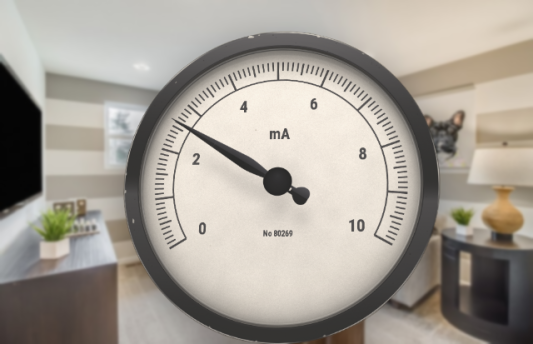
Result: **2.6** mA
